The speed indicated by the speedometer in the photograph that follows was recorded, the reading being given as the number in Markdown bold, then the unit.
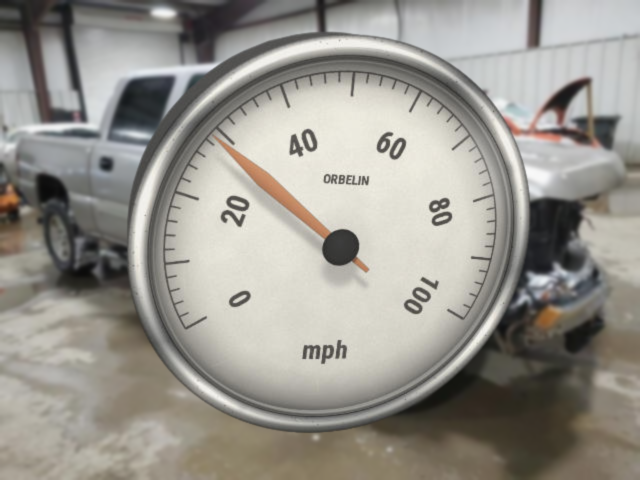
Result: **29** mph
